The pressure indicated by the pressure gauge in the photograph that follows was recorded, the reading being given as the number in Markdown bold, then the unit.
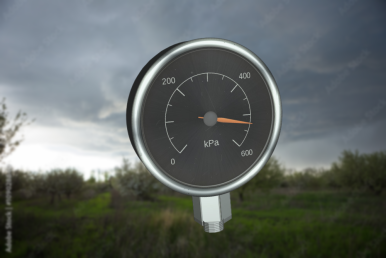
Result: **525** kPa
